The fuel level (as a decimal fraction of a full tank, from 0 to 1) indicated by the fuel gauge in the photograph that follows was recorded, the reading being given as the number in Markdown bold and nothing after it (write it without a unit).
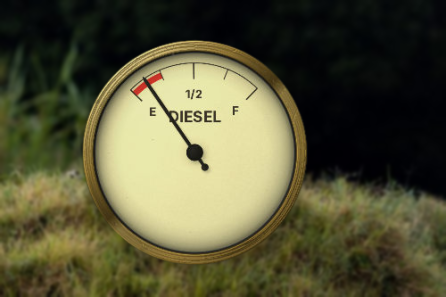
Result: **0.125**
